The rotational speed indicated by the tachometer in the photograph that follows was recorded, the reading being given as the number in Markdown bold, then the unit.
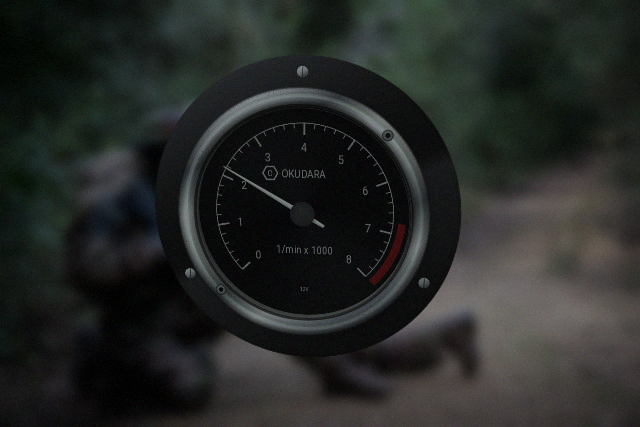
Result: **2200** rpm
